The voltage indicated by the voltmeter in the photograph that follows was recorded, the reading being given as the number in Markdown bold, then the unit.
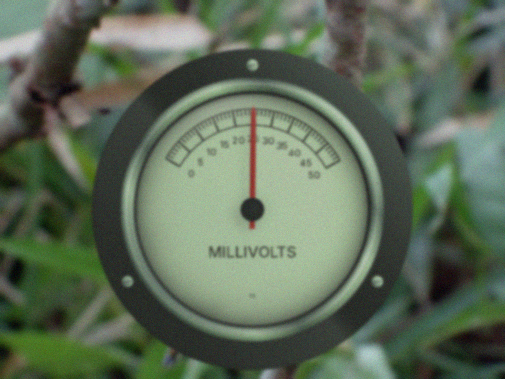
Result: **25** mV
